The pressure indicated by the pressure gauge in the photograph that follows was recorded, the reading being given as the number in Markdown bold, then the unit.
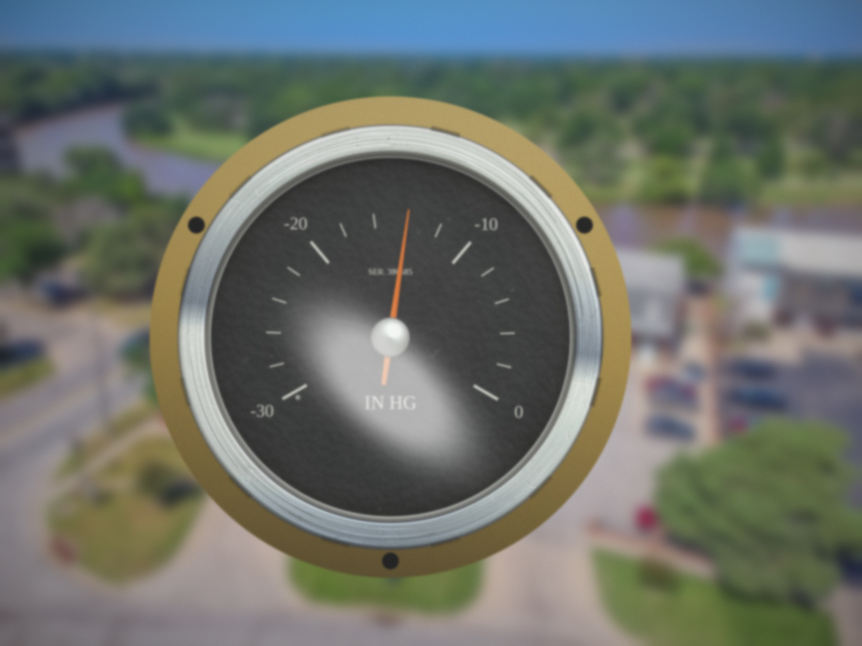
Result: **-14** inHg
